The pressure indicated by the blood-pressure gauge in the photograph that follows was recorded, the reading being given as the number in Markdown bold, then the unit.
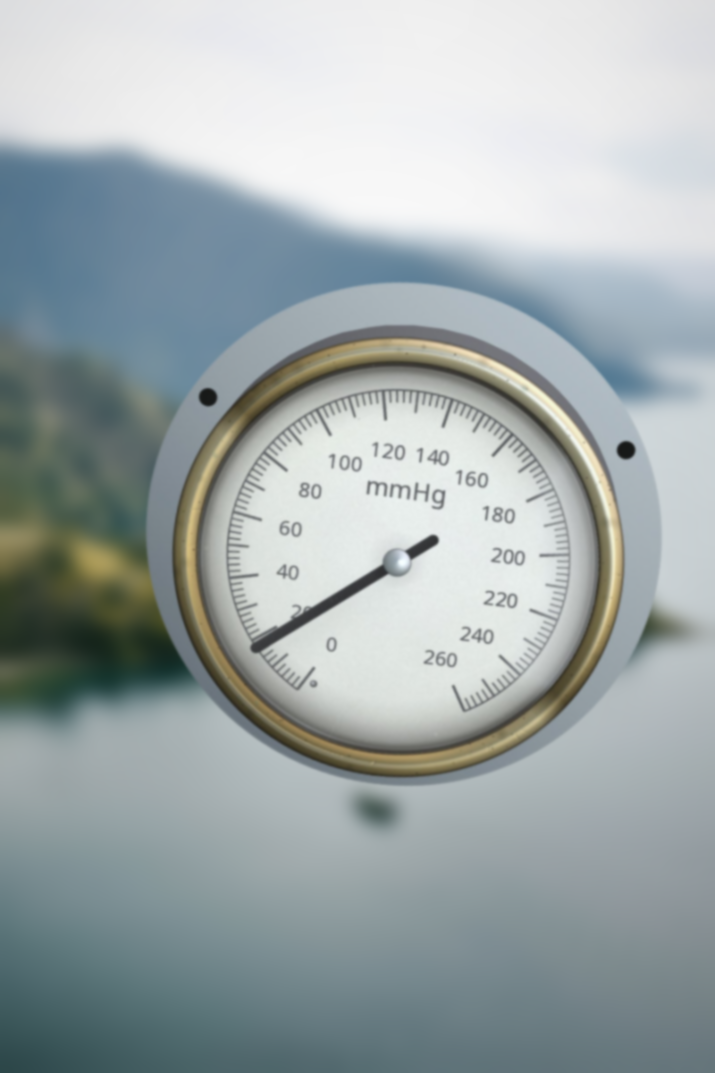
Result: **18** mmHg
